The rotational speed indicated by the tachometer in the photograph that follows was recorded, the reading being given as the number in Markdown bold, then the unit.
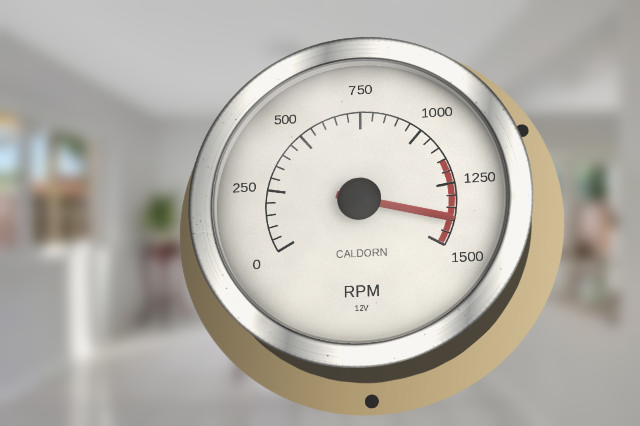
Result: **1400** rpm
